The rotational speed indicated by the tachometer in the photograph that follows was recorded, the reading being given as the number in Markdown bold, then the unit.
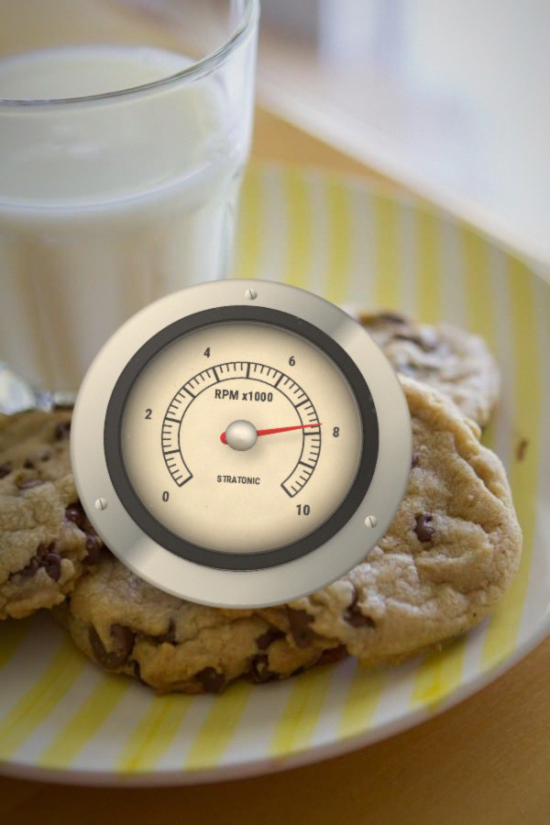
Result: **7800** rpm
